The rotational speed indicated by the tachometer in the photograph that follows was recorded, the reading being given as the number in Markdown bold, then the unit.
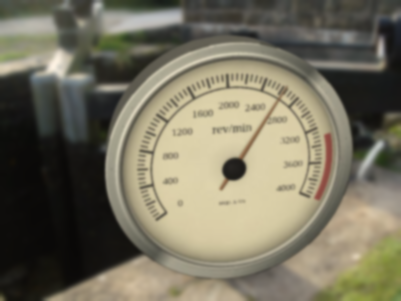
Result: **2600** rpm
